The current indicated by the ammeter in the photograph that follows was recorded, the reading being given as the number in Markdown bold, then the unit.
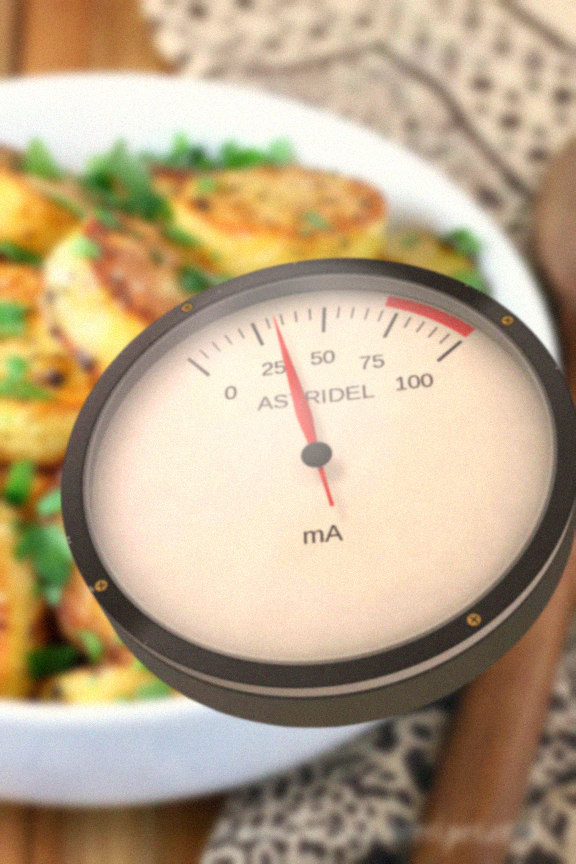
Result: **32.5** mA
